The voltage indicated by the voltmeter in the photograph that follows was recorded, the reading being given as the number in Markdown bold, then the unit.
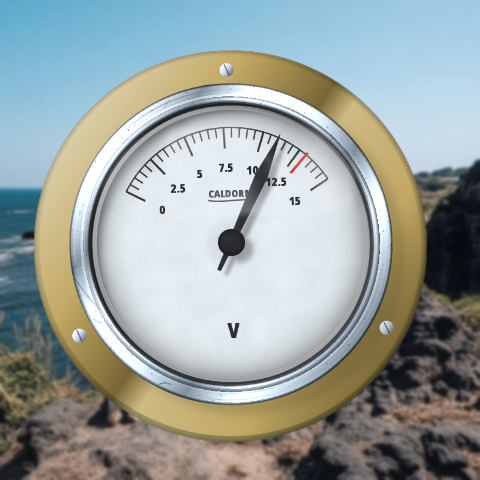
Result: **11** V
